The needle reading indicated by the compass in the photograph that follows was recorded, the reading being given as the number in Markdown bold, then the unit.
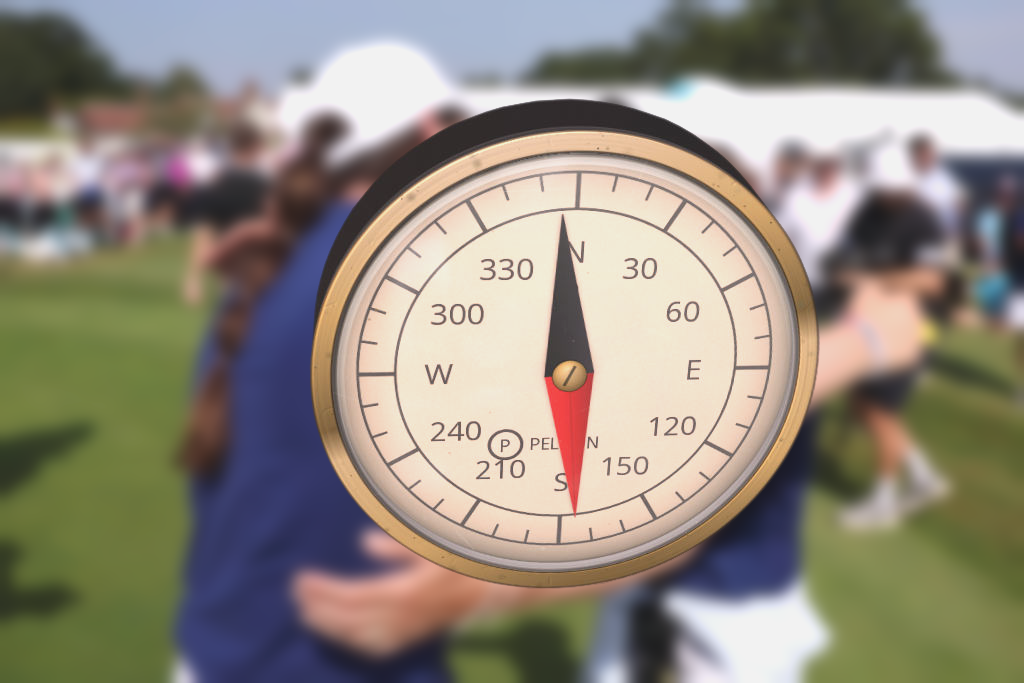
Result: **175** °
